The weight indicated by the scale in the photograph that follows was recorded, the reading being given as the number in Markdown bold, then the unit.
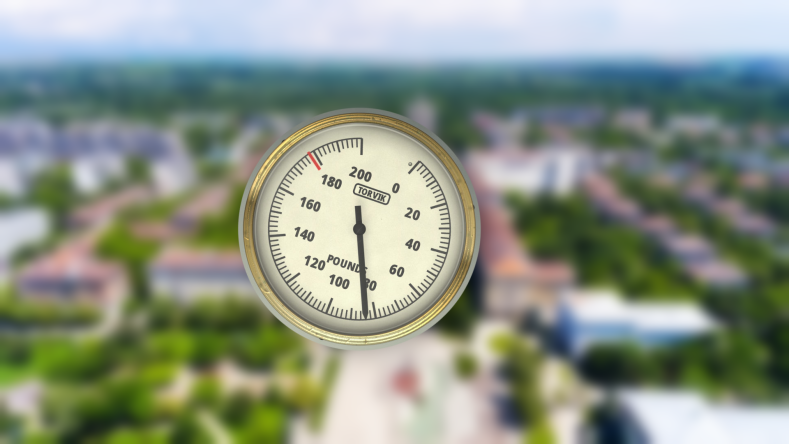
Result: **84** lb
